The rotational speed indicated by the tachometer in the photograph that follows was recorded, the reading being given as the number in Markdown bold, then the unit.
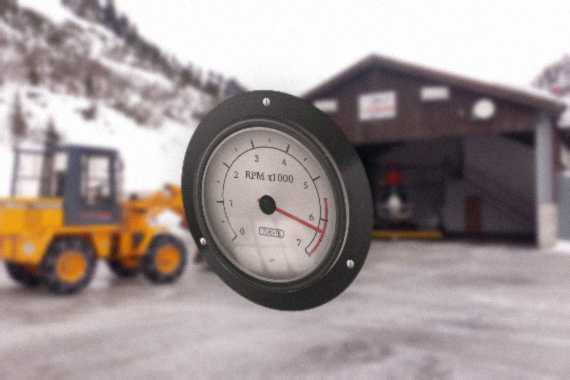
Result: **6250** rpm
